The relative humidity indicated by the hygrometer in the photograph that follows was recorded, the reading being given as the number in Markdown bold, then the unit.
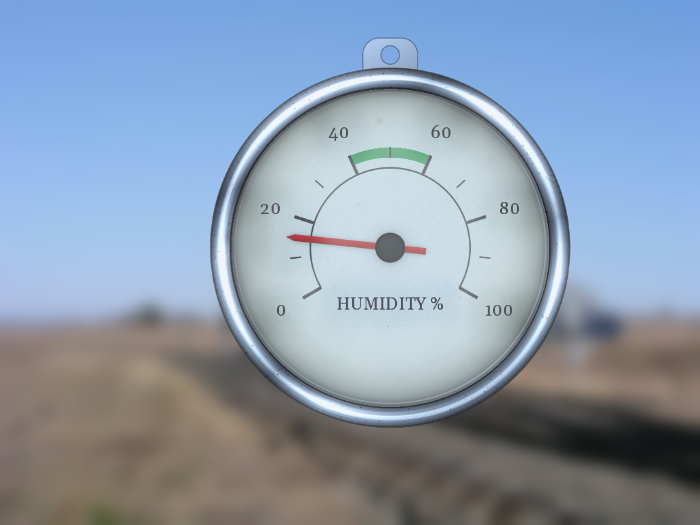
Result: **15** %
